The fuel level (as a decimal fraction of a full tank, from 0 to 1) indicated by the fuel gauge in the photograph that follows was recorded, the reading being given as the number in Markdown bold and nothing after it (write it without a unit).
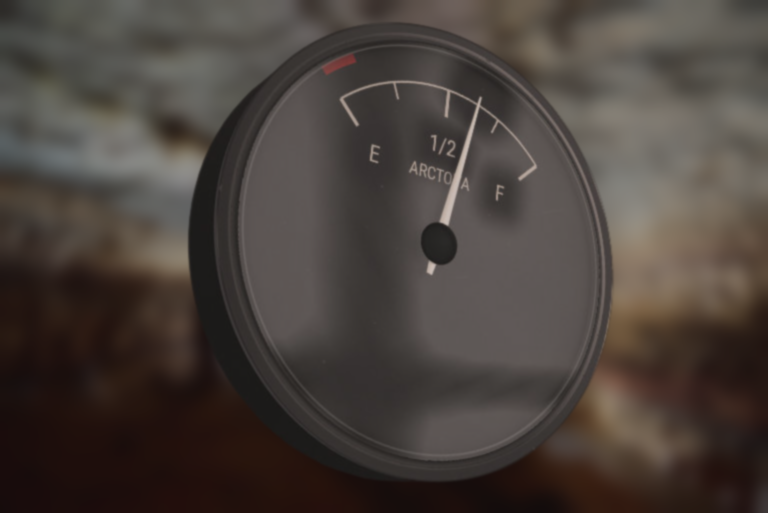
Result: **0.625**
